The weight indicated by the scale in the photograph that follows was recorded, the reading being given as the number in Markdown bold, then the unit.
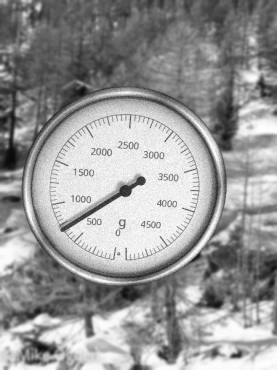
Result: **700** g
